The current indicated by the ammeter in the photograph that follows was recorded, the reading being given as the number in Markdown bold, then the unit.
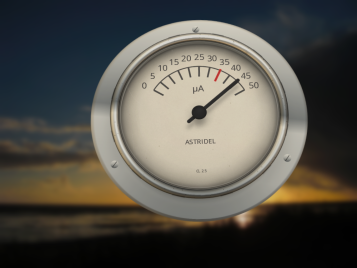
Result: **45** µA
